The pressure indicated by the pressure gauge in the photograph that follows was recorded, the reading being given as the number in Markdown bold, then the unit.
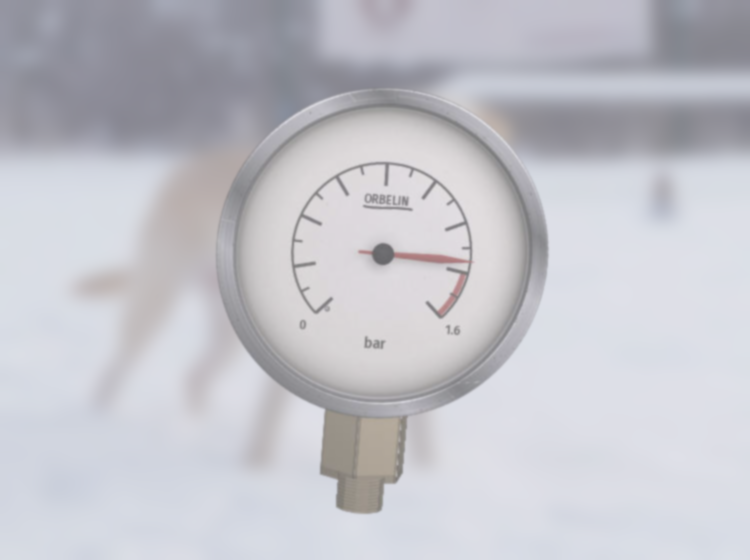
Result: **1.35** bar
